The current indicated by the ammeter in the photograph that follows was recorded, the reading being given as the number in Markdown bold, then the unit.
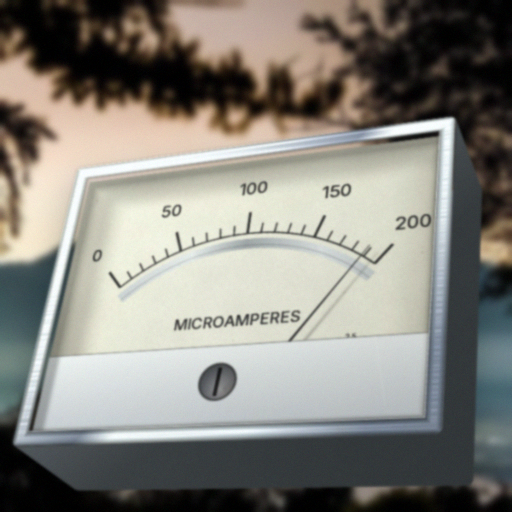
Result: **190** µA
